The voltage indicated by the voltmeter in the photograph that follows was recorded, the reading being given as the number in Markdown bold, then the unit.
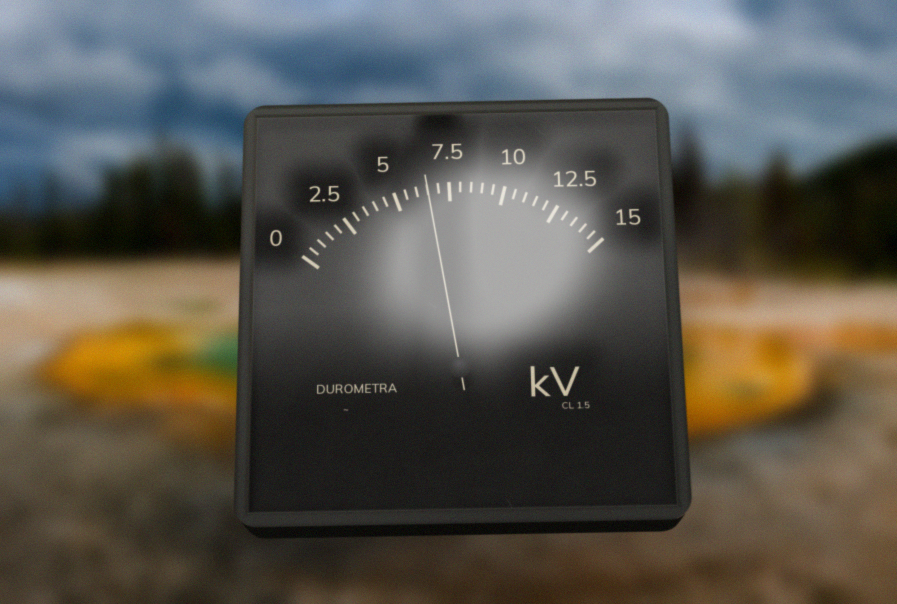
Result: **6.5** kV
